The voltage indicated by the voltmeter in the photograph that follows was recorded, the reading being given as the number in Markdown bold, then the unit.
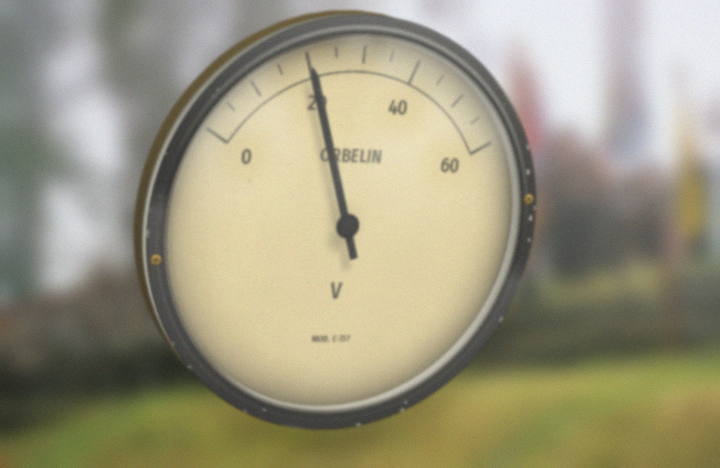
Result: **20** V
